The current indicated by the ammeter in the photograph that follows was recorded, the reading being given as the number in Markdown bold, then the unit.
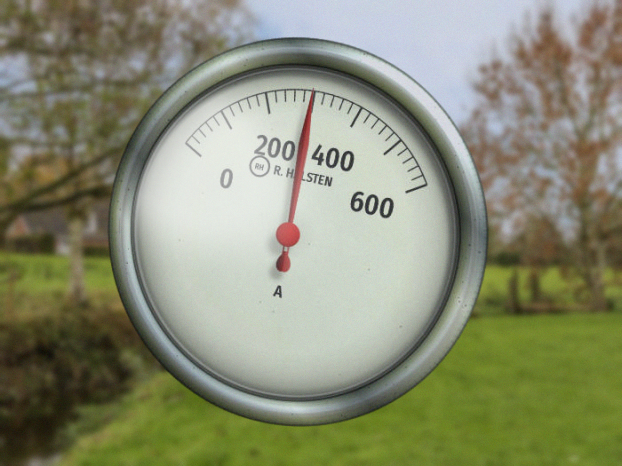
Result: **300** A
